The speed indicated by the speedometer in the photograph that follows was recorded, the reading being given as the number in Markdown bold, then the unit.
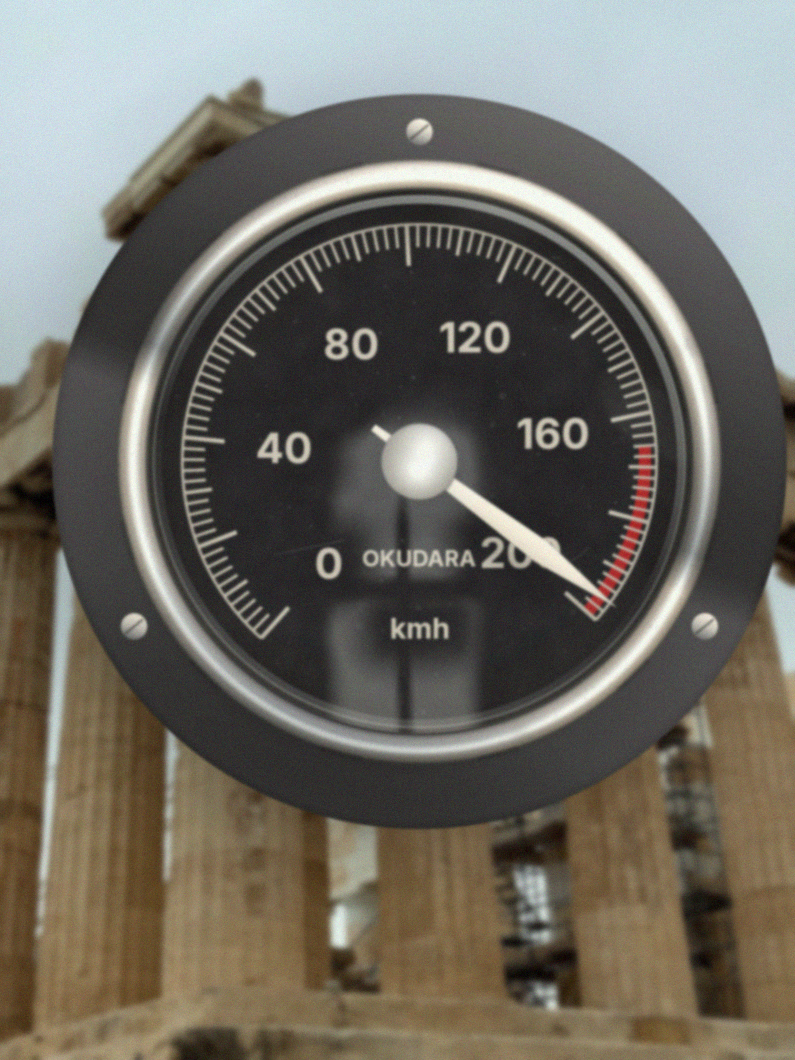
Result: **196** km/h
